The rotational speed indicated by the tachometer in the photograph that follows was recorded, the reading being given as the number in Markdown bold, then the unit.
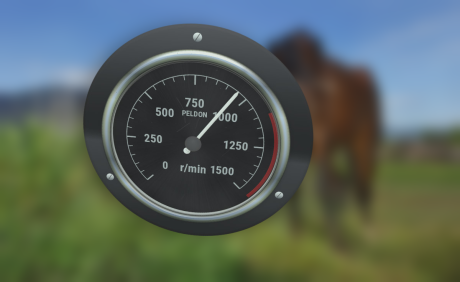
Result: **950** rpm
